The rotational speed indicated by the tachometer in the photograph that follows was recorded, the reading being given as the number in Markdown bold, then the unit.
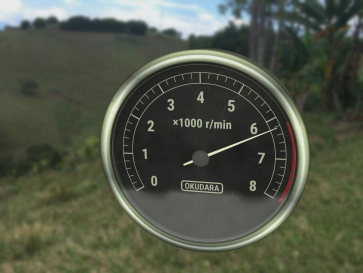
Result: **6200** rpm
